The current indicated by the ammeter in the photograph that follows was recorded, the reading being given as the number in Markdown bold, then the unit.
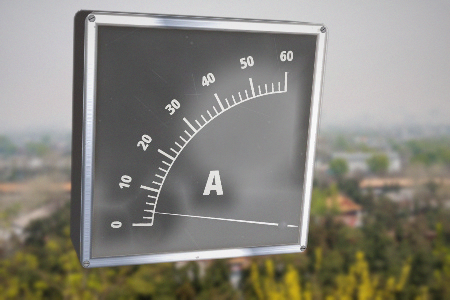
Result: **4** A
